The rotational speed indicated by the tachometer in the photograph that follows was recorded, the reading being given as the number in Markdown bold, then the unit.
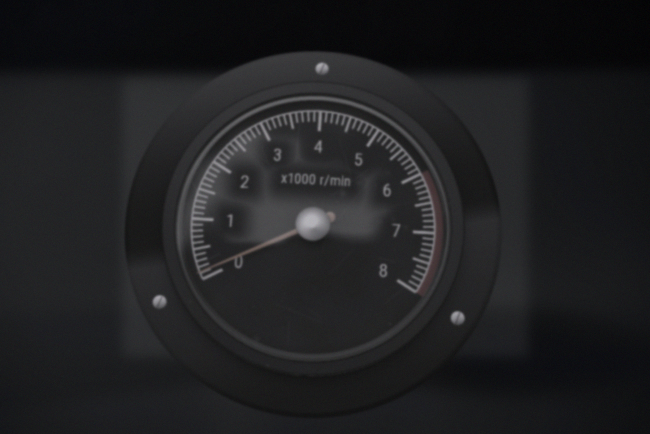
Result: **100** rpm
